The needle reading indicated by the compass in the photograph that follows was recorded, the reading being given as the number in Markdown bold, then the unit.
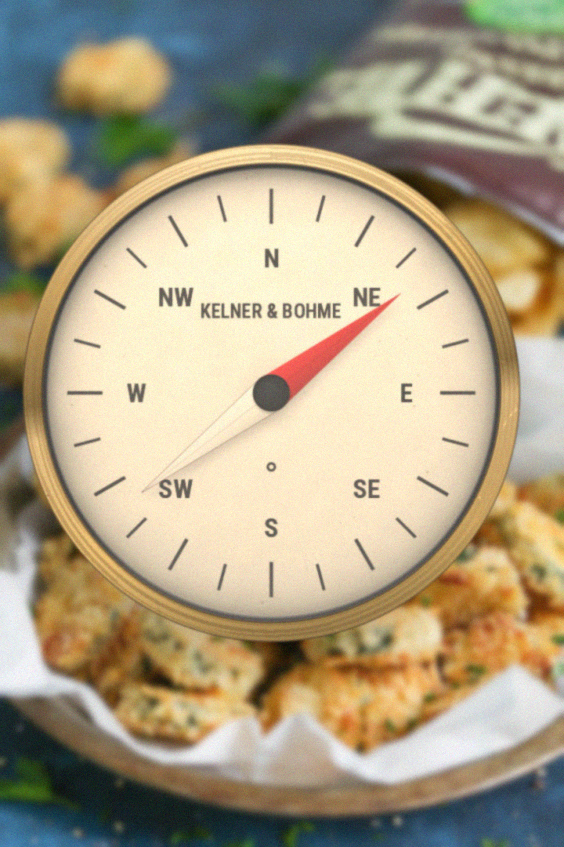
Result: **52.5** °
